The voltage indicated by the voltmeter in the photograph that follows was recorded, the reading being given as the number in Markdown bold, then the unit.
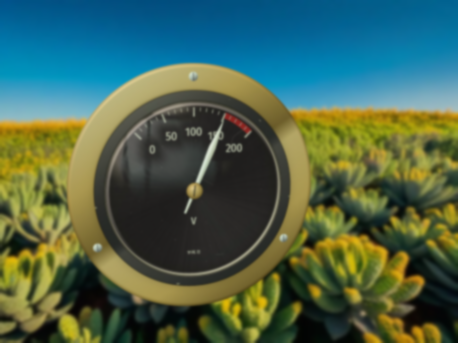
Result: **150** V
